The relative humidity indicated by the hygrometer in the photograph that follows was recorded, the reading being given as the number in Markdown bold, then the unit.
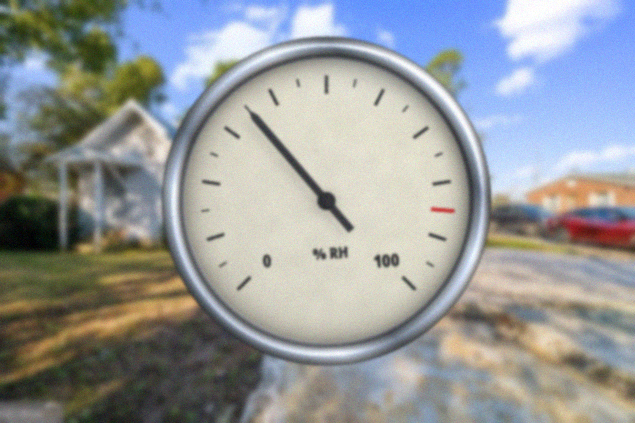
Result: **35** %
